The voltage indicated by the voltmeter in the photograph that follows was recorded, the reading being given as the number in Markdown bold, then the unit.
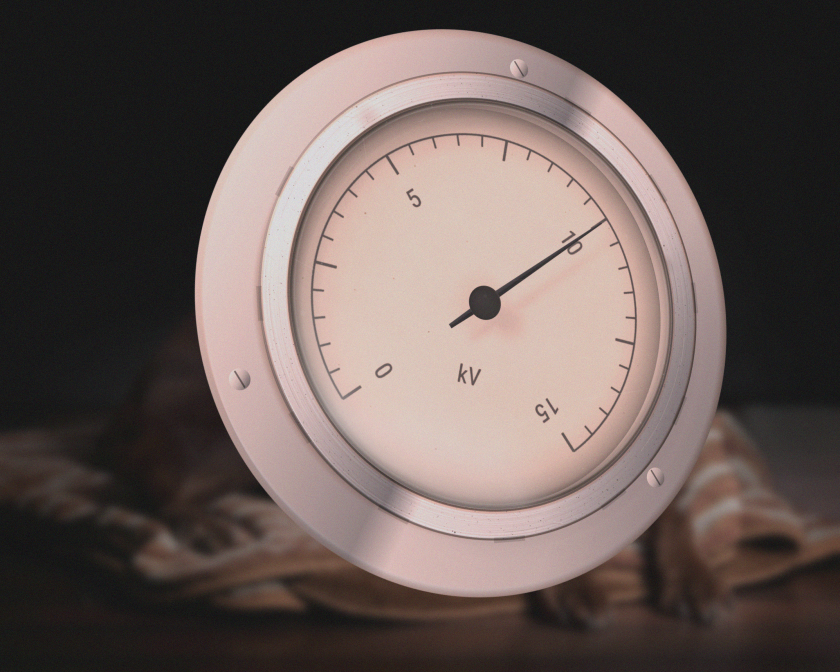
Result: **10** kV
